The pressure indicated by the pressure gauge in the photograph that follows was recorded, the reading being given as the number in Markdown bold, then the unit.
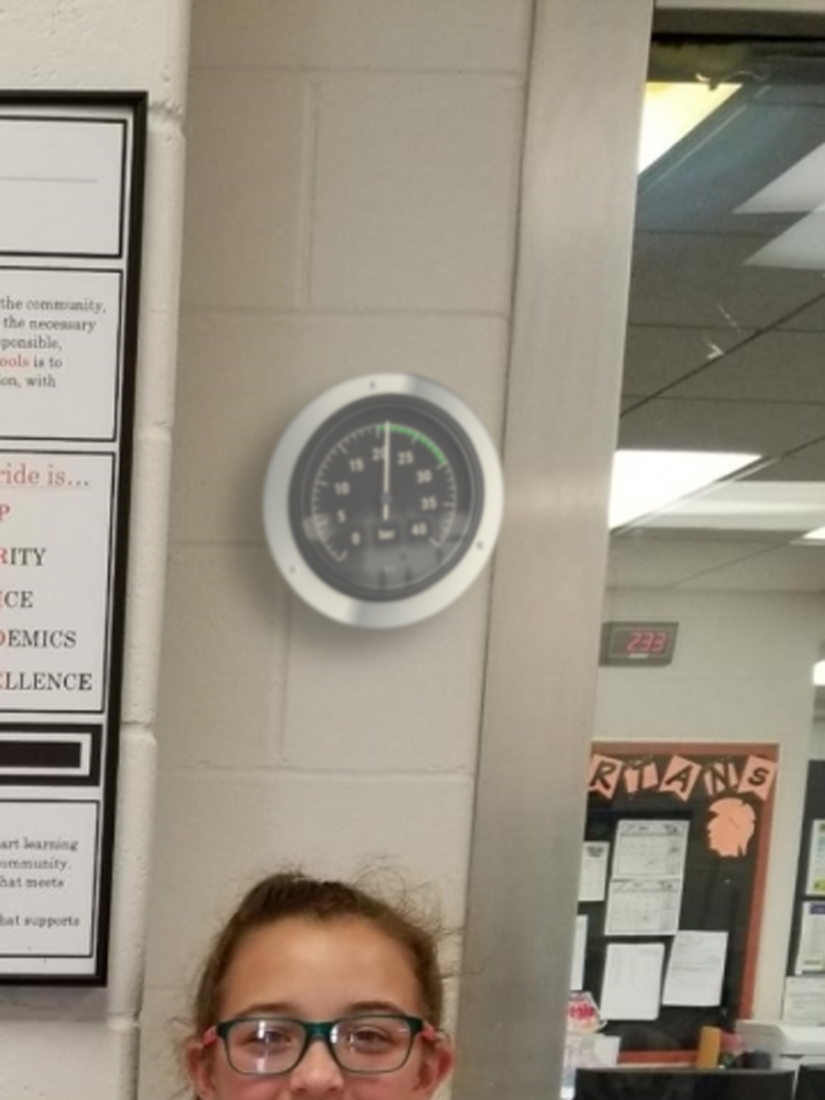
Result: **21** bar
